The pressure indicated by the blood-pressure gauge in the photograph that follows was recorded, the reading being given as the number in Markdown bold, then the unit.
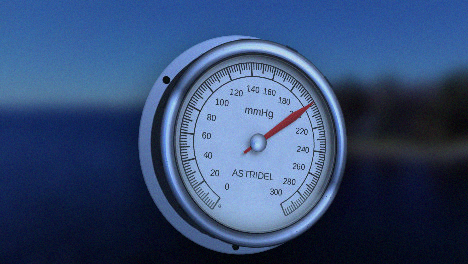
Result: **200** mmHg
